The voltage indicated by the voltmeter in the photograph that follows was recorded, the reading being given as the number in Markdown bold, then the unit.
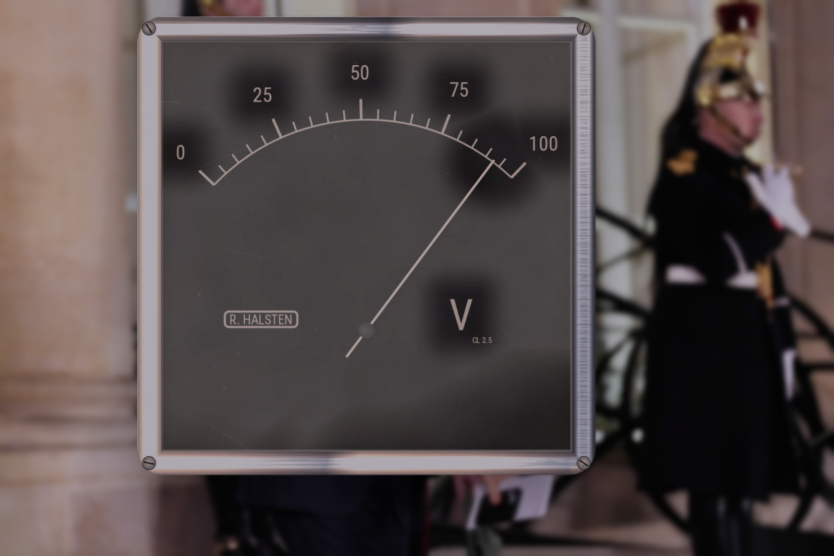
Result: **92.5** V
